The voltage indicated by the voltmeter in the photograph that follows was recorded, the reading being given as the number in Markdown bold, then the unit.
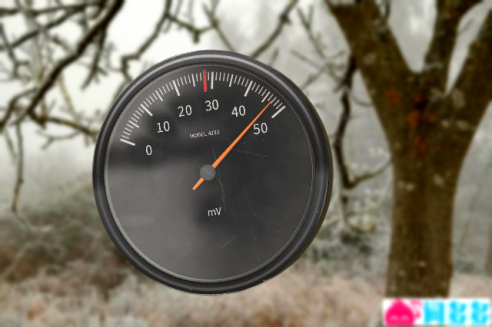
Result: **47** mV
